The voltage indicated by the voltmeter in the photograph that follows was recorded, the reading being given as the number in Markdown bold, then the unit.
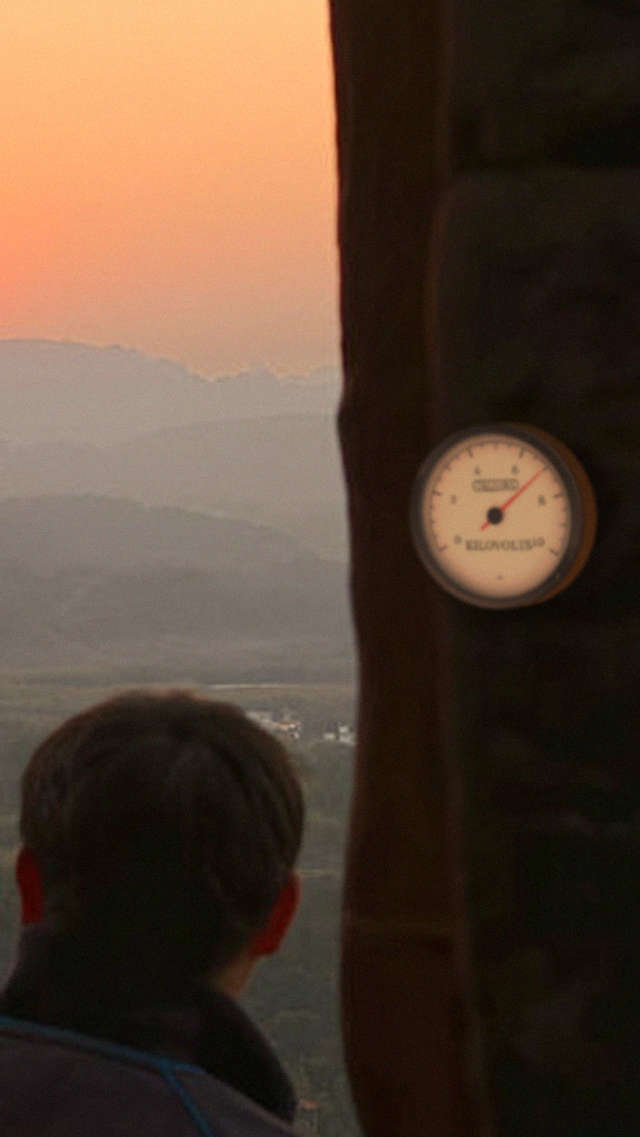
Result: **7** kV
